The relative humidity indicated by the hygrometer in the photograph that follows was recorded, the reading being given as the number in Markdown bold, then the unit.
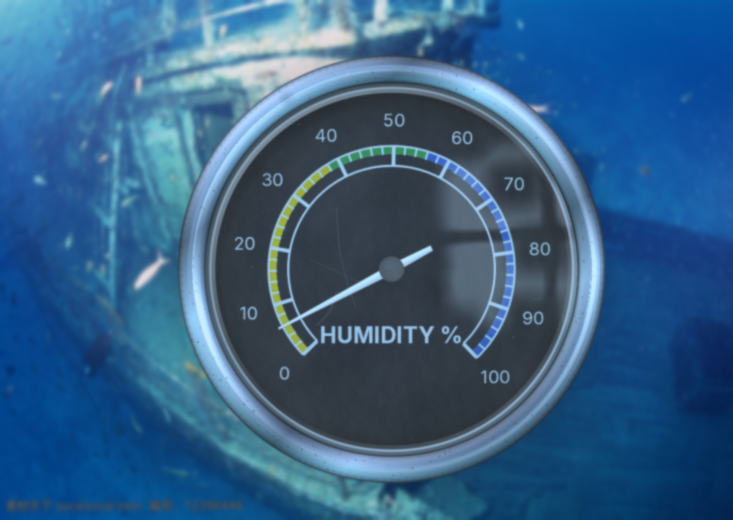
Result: **6** %
